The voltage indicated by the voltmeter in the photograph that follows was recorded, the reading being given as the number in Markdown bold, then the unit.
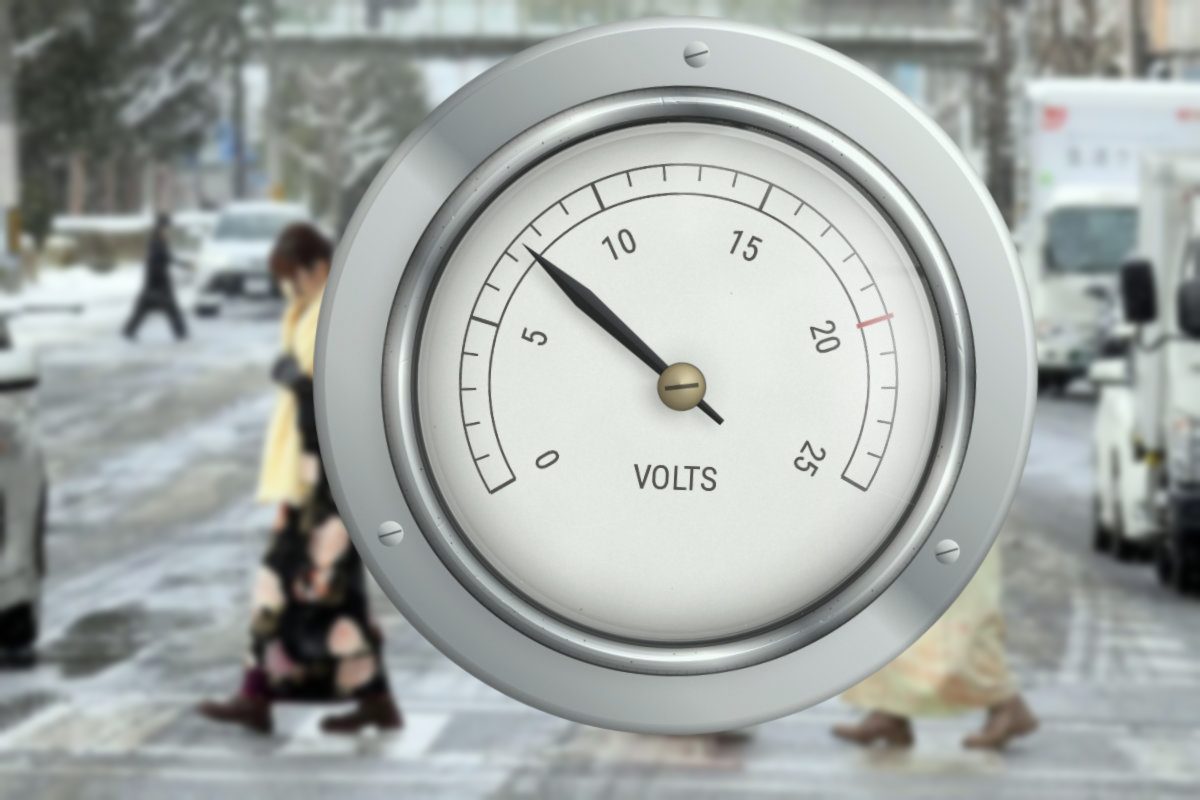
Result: **7.5** V
